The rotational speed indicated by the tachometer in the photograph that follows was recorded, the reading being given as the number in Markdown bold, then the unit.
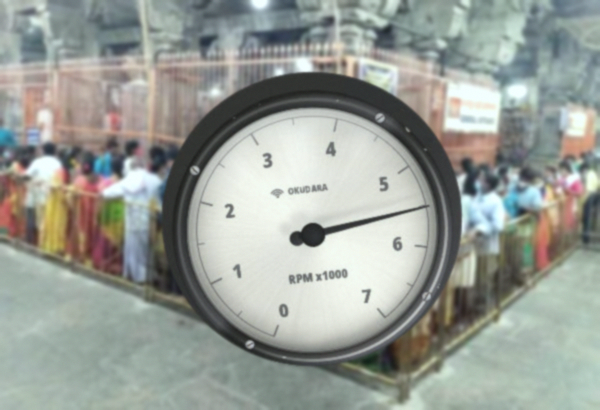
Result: **5500** rpm
